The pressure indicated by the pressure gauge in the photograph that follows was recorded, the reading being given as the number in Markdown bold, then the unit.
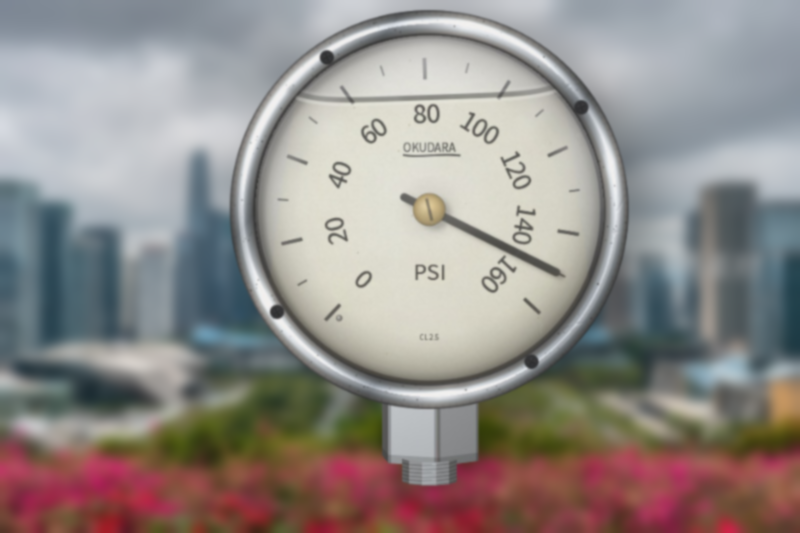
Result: **150** psi
